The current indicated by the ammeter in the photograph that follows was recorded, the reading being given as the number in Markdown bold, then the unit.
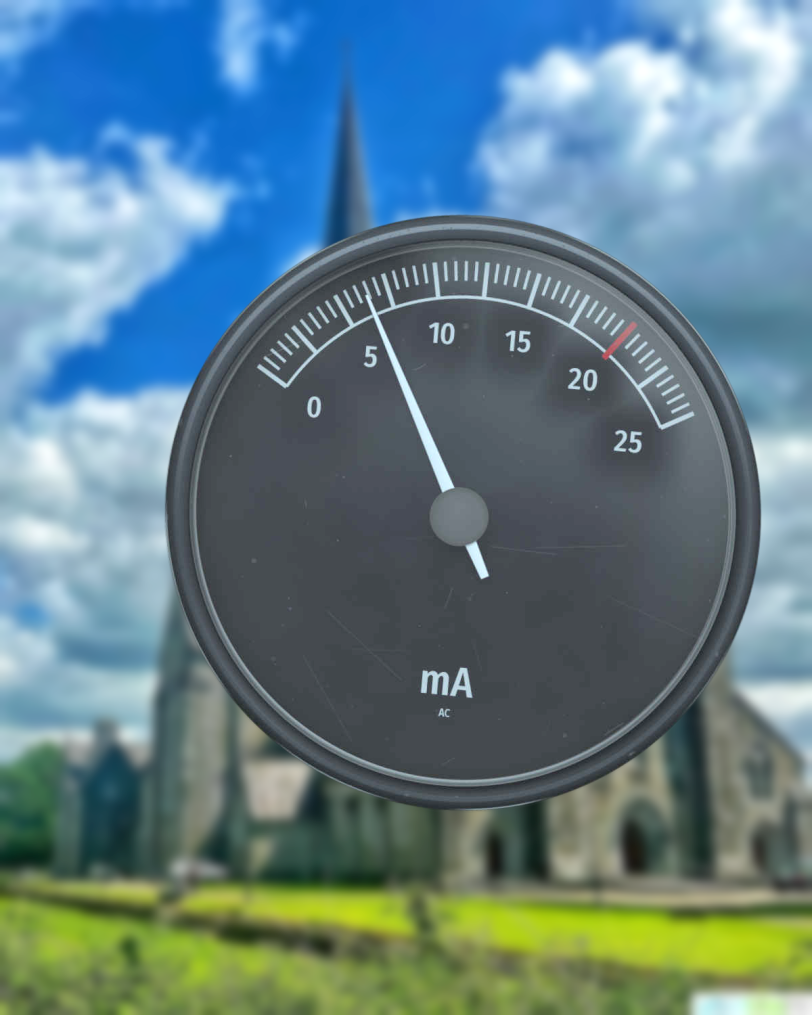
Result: **6.5** mA
